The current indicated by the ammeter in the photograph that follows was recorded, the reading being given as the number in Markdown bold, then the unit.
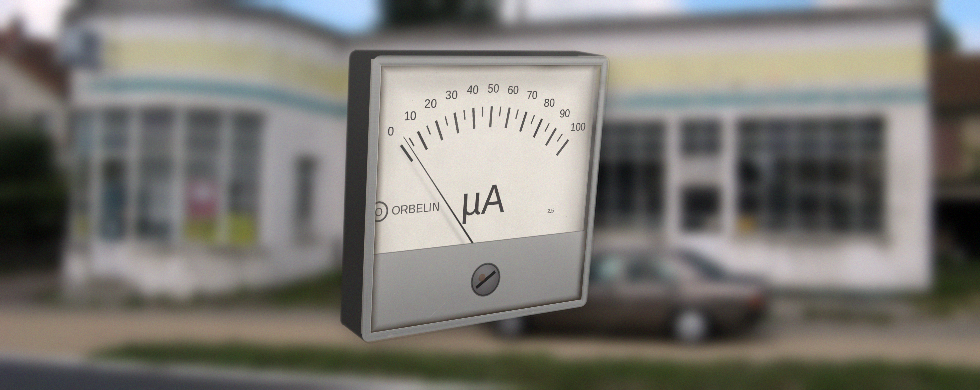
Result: **2.5** µA
